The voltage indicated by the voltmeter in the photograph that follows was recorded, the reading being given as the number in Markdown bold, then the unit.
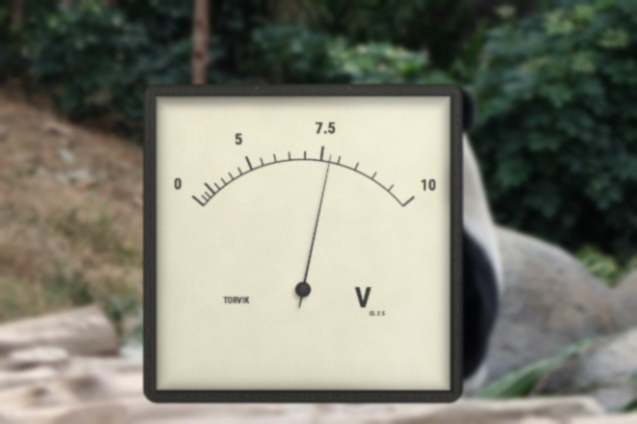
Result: **7.75** V
